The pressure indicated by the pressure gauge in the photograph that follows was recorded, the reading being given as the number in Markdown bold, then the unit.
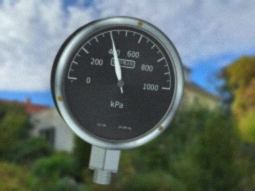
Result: **400** kPa
